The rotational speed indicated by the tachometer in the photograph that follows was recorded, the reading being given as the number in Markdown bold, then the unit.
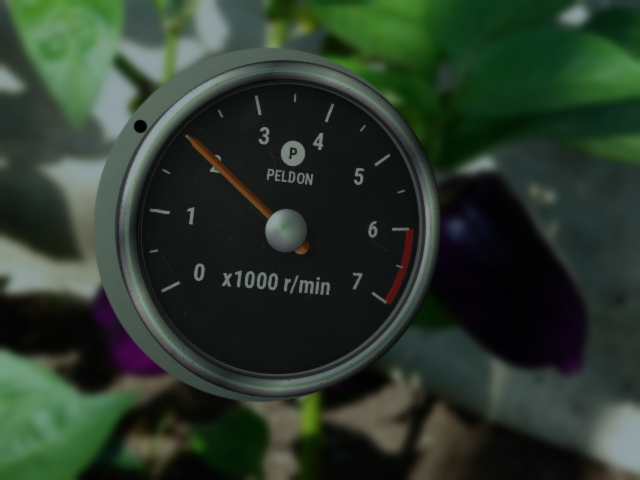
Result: **2000** rpm
